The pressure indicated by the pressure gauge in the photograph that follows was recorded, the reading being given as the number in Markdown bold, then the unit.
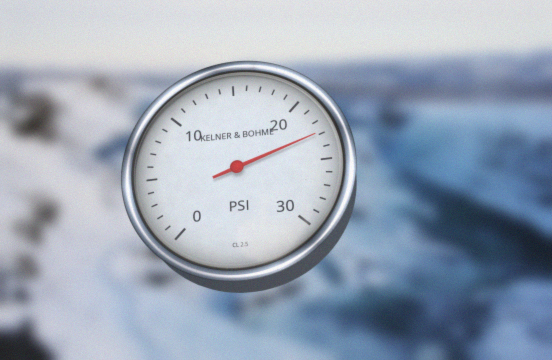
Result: **23** psi
